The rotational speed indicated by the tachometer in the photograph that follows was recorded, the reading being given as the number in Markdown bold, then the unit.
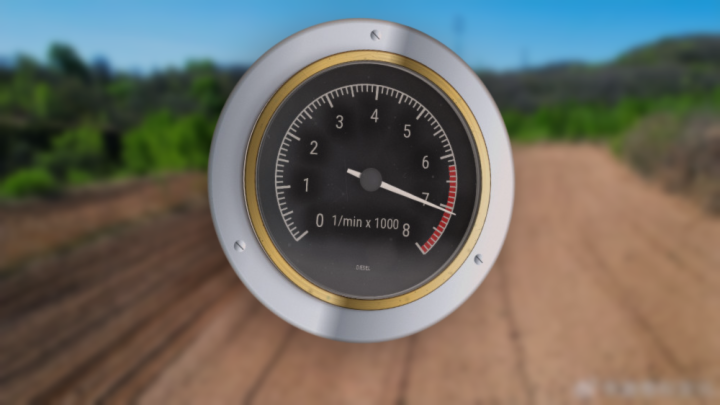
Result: **7100** rpm
